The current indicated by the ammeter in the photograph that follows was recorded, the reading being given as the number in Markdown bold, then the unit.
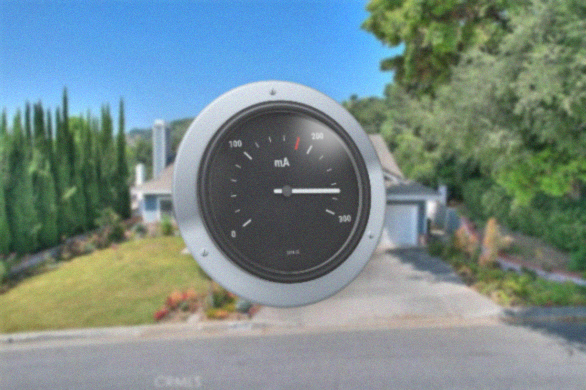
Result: **270** mA
